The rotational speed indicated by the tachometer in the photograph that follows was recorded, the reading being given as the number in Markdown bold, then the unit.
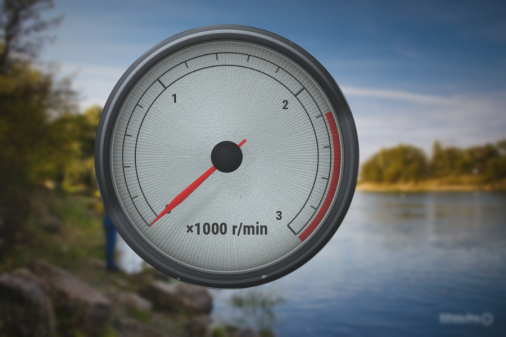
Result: **0** rpm
